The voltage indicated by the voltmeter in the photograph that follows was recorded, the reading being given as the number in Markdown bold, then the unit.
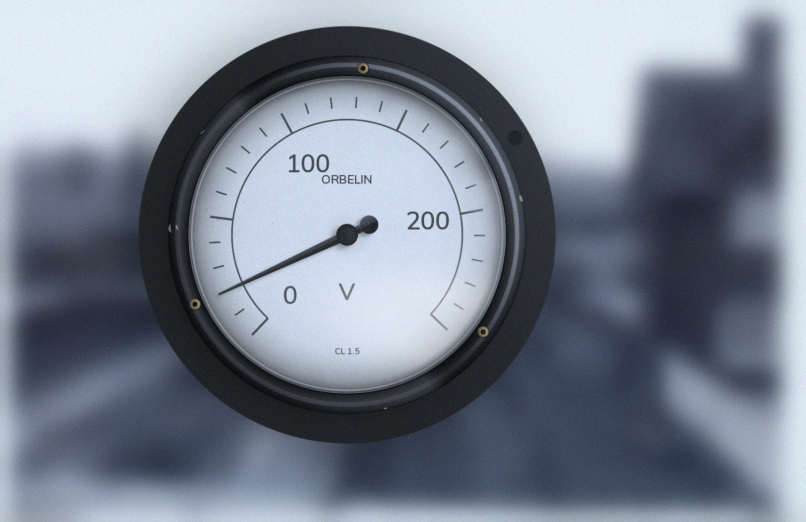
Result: **20** V
